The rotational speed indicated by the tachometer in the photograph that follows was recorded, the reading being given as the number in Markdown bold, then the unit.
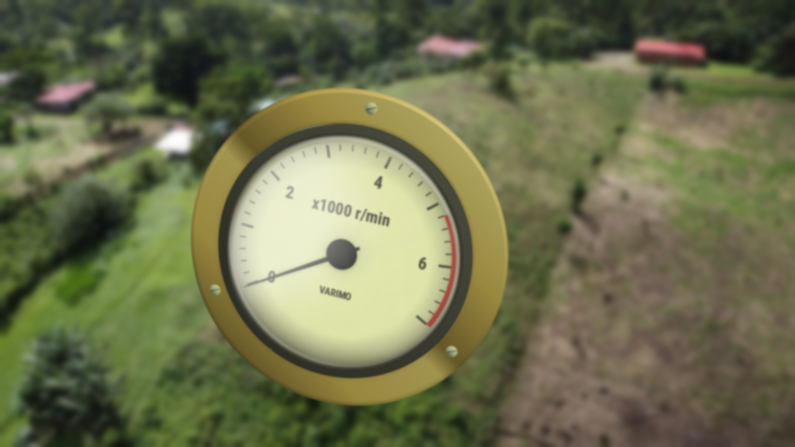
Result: **0** rpm
